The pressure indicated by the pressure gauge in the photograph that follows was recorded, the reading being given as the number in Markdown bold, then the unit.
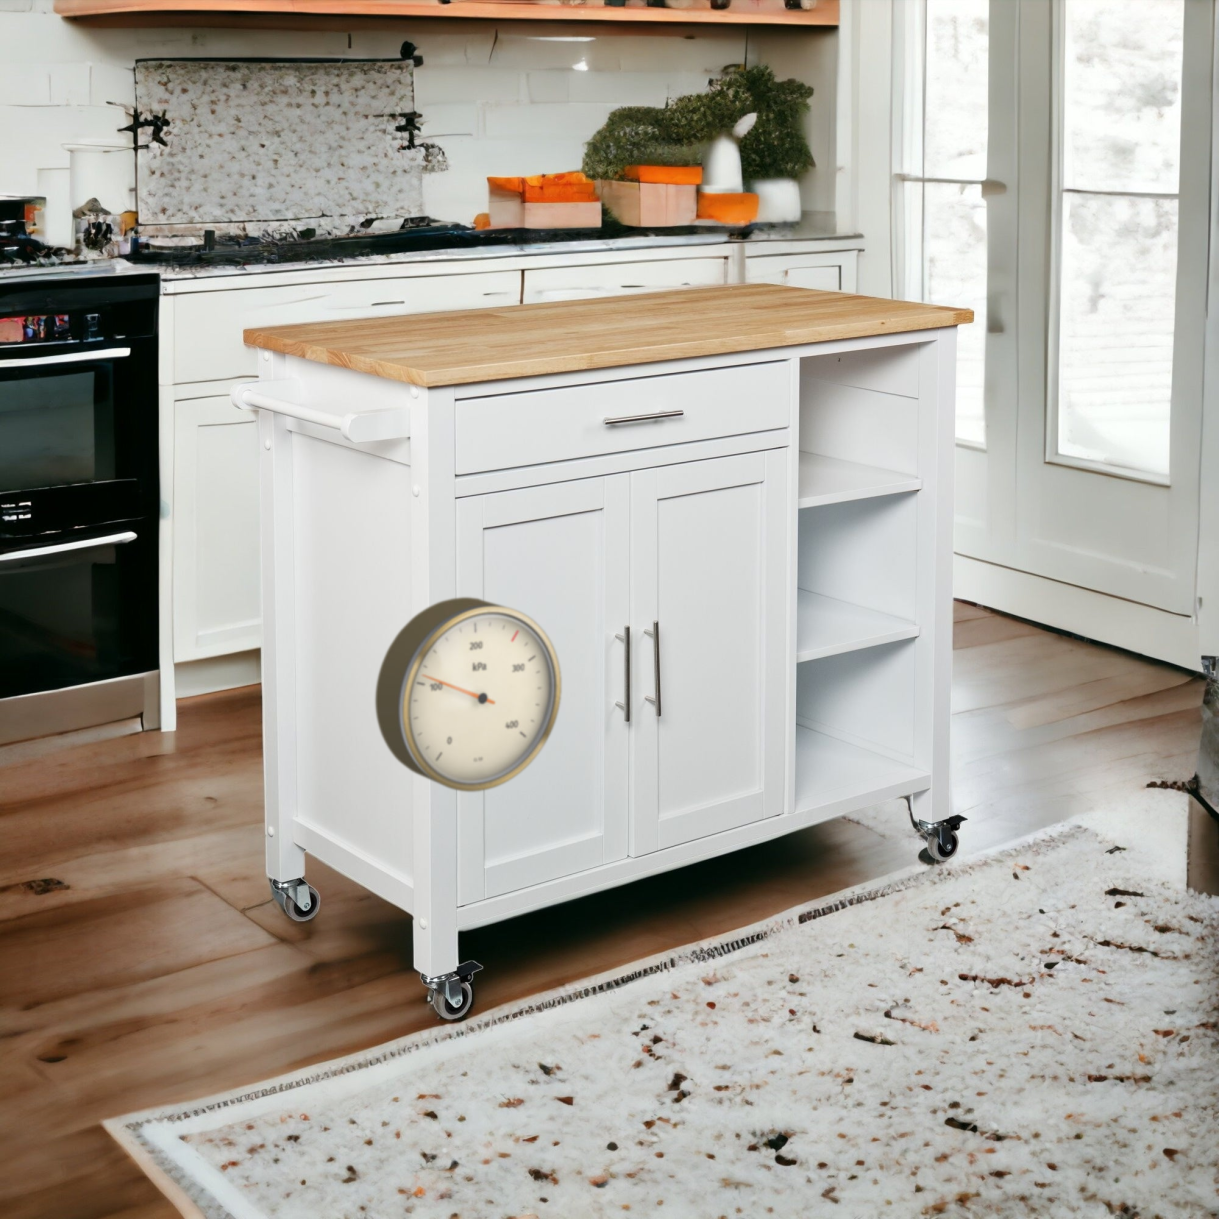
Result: **110** kPa
